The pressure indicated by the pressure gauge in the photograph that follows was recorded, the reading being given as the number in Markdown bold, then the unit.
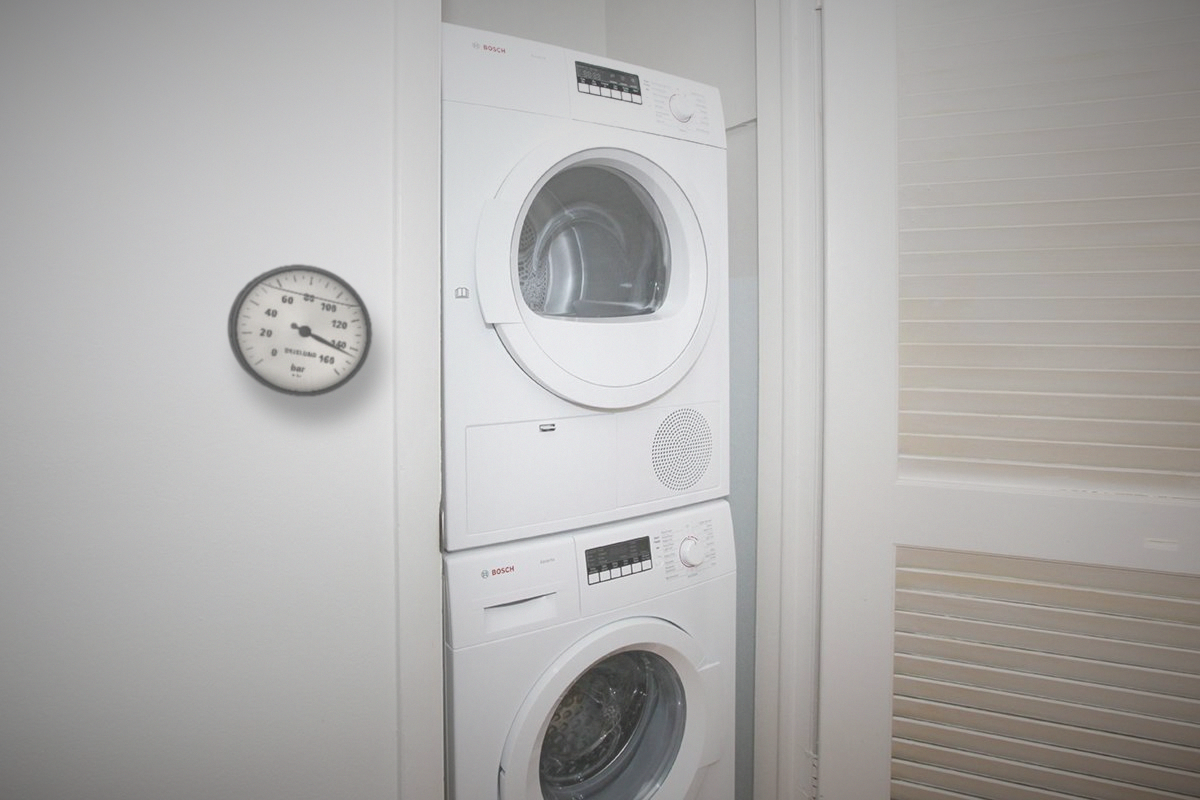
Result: **145** bar
